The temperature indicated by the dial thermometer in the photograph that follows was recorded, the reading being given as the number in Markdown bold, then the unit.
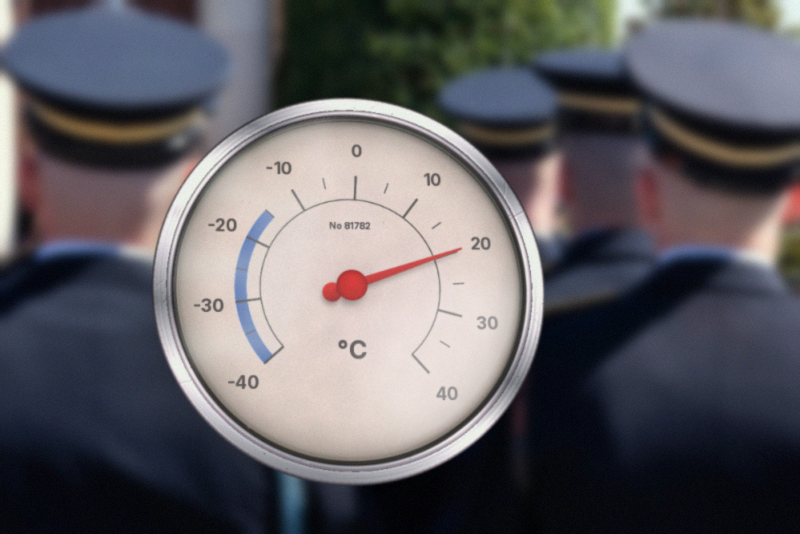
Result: **20** °C
